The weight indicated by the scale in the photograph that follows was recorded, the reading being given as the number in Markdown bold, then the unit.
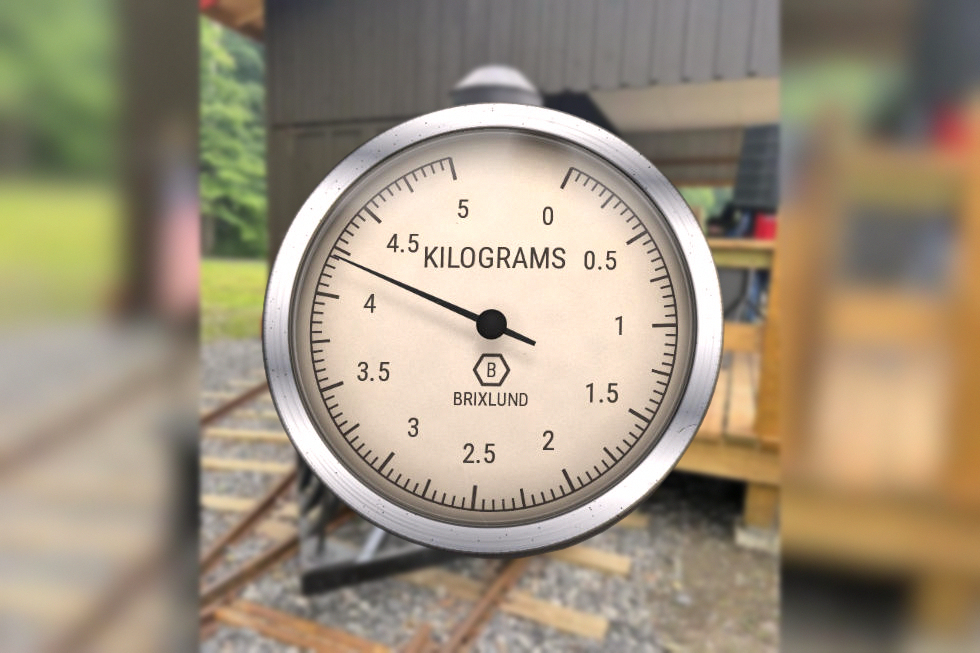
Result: **4.2** kg
